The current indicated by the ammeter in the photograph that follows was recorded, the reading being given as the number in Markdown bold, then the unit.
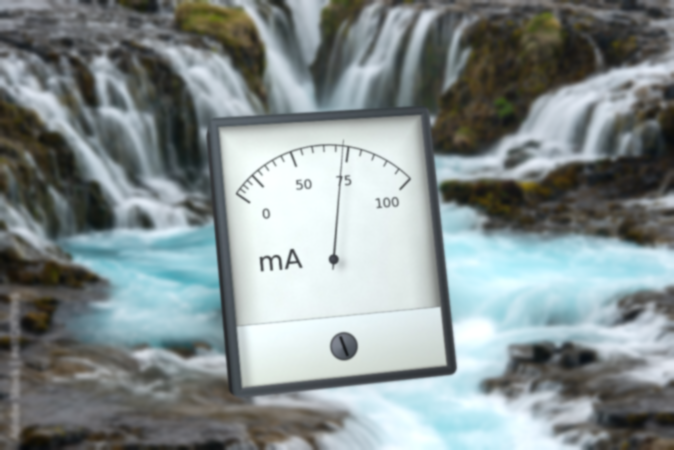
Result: **72.5** mA
